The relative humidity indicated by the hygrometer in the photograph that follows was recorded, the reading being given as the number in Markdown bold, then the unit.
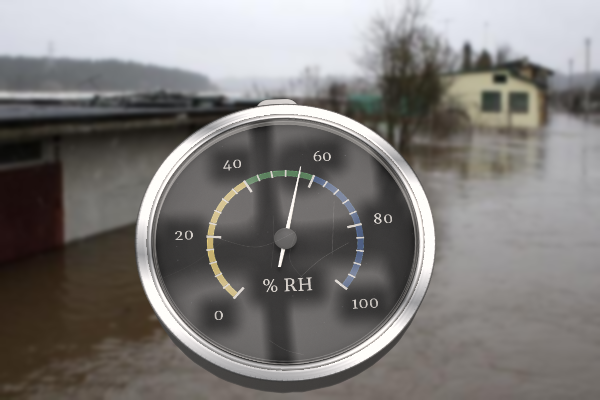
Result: **56** %
